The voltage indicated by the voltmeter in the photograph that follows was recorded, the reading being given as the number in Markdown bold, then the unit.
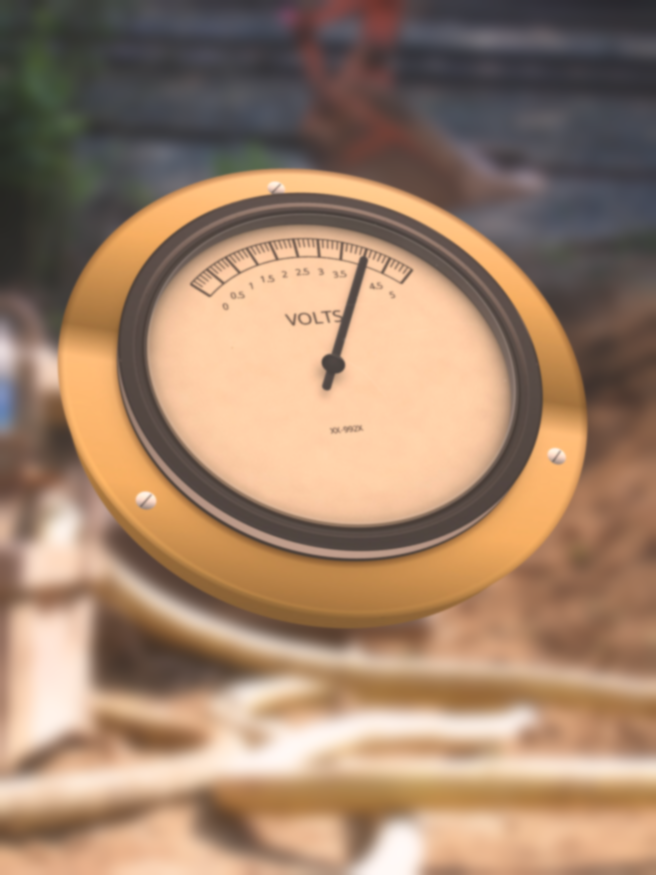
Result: **4** V
